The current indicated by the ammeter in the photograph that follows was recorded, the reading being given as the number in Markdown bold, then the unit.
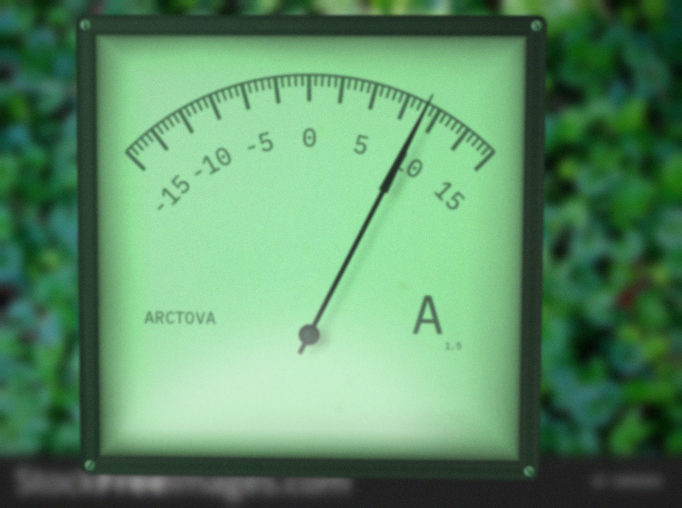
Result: **9** A
